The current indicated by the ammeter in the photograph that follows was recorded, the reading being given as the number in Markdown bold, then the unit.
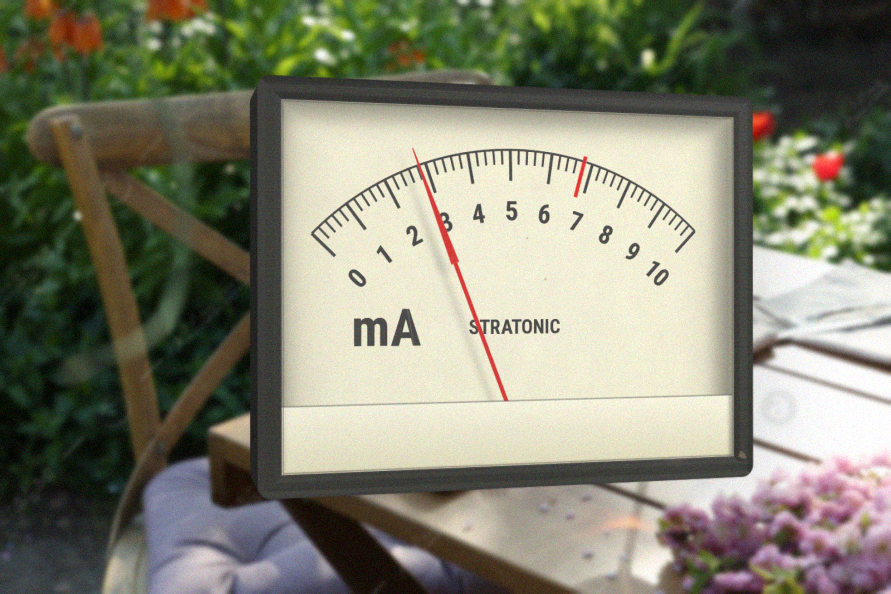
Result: **2.8** mA
